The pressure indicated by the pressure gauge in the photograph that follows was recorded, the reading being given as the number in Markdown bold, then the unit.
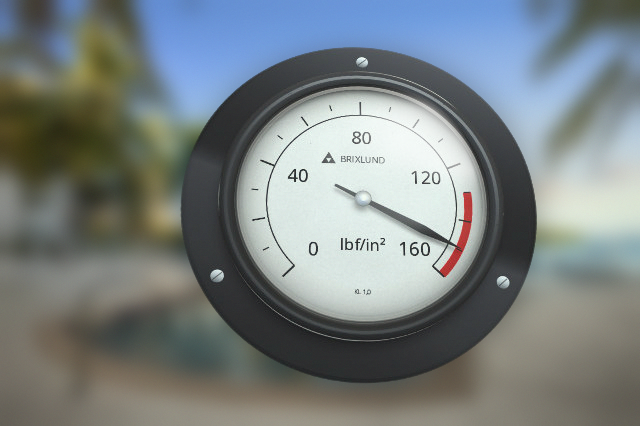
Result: **150** psi
